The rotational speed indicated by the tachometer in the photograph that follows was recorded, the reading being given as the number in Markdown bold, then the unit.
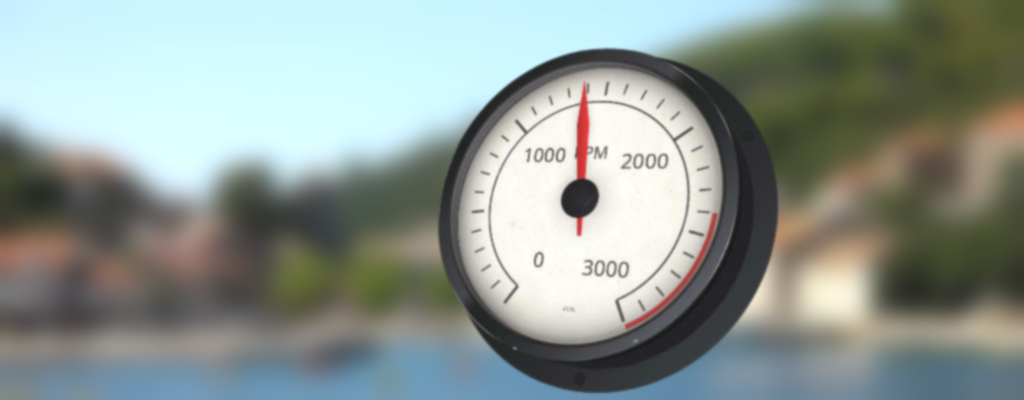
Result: **1400** rpm
